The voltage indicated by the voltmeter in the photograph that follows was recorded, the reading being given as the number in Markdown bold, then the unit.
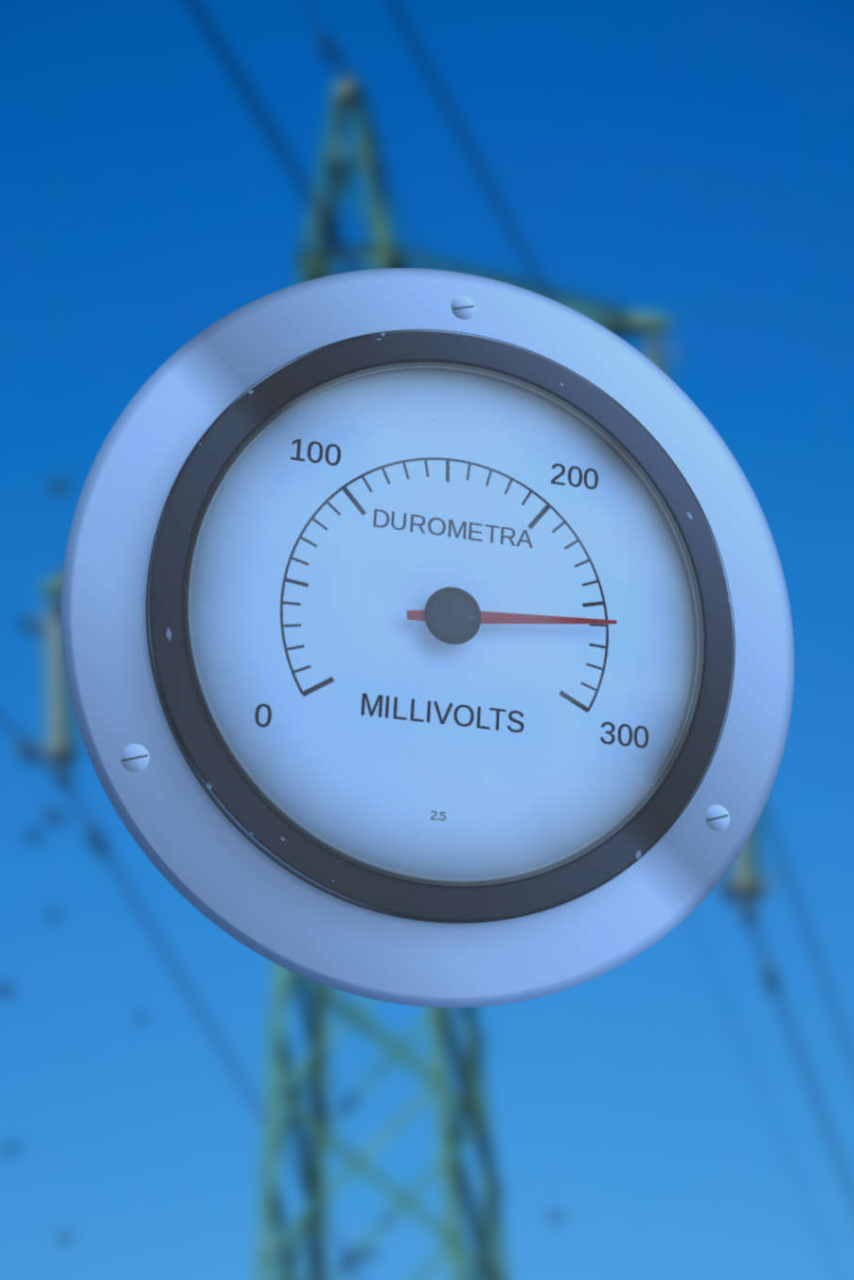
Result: **260** mV
